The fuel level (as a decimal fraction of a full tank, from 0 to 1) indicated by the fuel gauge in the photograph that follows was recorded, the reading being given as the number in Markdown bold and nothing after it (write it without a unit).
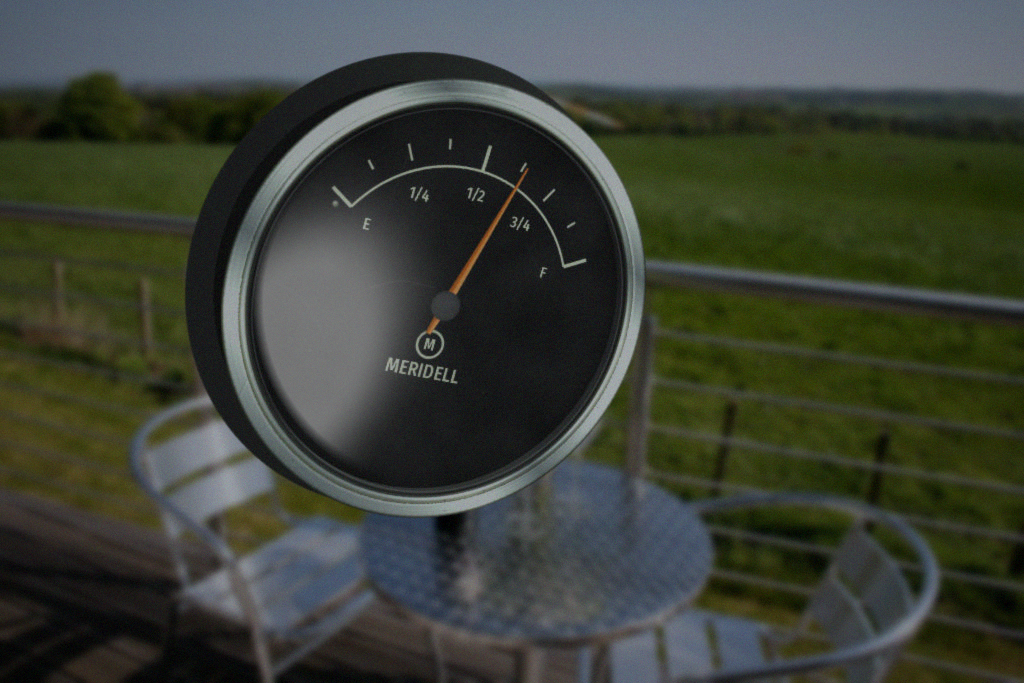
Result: **0.625**
